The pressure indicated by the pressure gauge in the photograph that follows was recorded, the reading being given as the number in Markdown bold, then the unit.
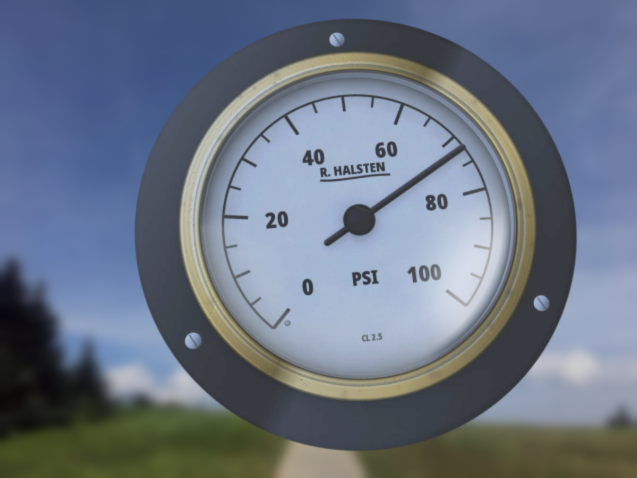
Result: **72.5** psi
